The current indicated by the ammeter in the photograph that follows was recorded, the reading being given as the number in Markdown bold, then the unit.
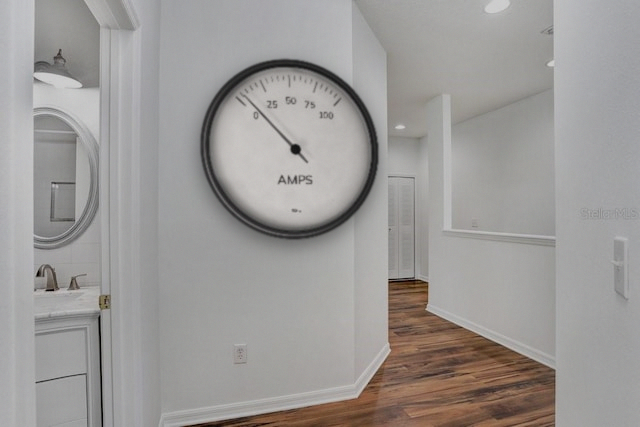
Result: **5** A
